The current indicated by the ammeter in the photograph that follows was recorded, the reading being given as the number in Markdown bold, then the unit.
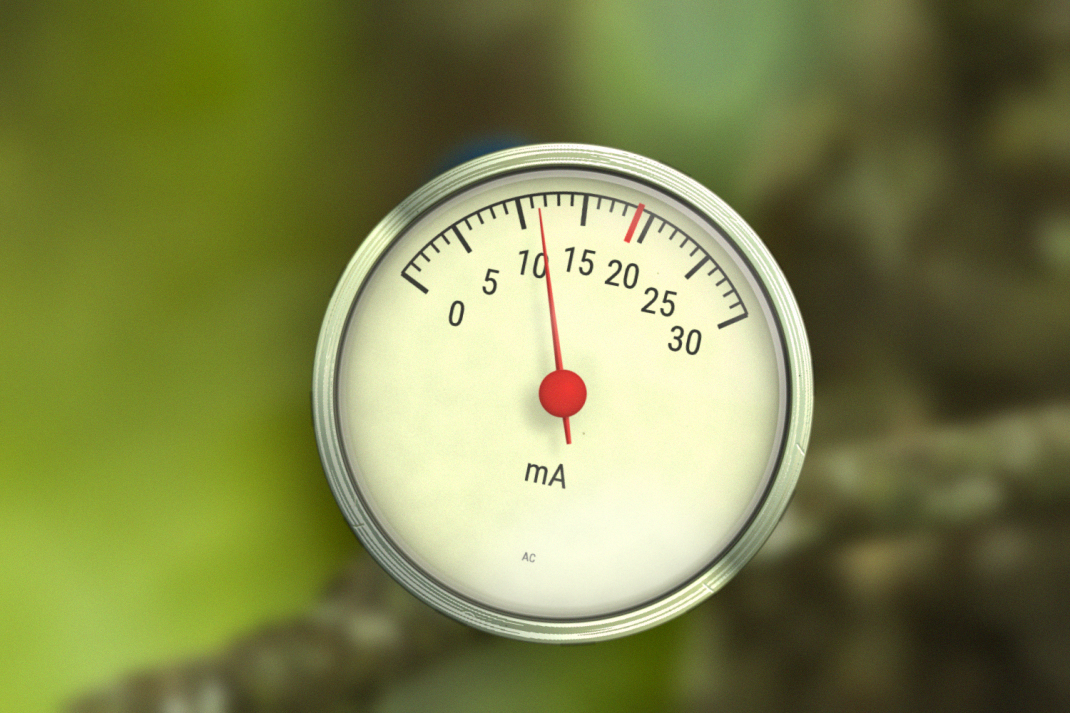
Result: **11.5** mA
